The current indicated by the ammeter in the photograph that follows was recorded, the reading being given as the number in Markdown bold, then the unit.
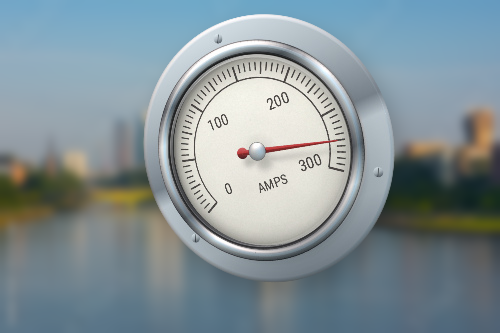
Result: **275** A
